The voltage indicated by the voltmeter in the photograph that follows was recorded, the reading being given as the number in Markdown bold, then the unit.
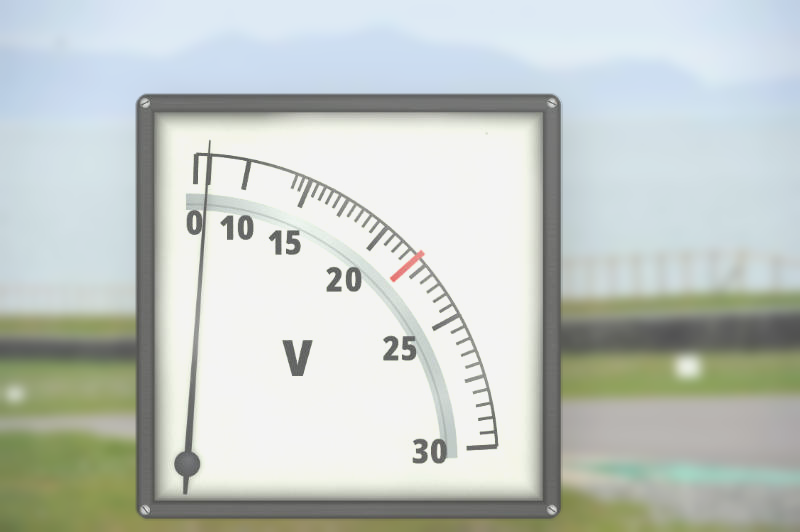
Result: **5** V
